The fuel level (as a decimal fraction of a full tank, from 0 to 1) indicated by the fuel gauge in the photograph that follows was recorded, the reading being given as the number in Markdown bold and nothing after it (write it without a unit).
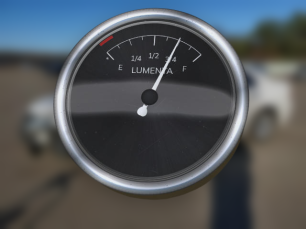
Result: **0.75**
